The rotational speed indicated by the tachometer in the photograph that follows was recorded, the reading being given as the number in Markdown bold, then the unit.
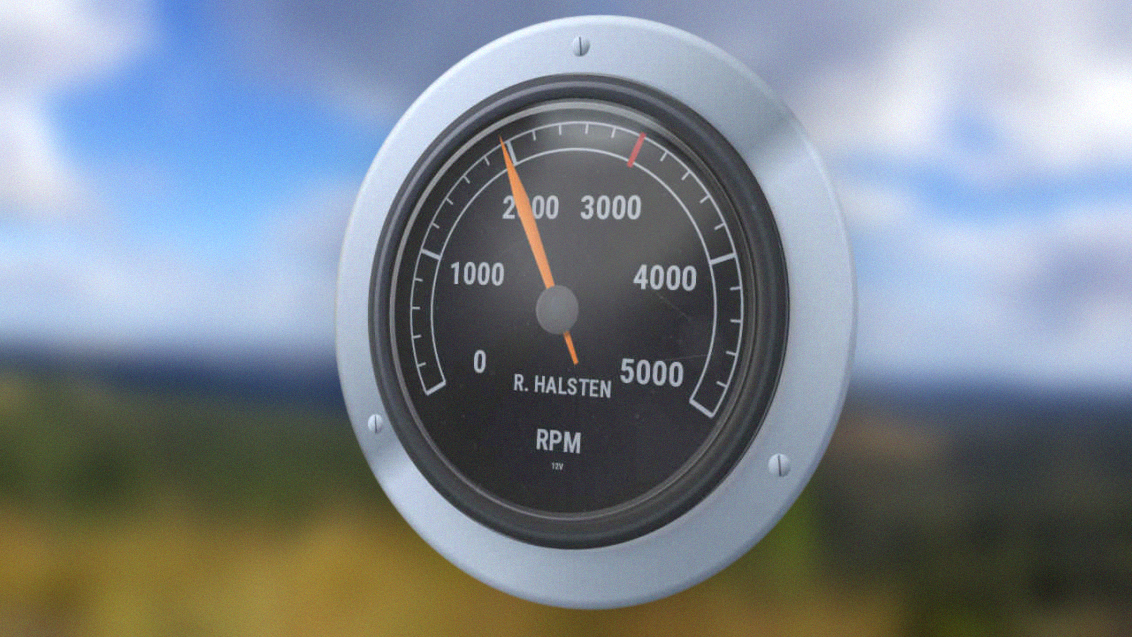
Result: **2000** rpm
